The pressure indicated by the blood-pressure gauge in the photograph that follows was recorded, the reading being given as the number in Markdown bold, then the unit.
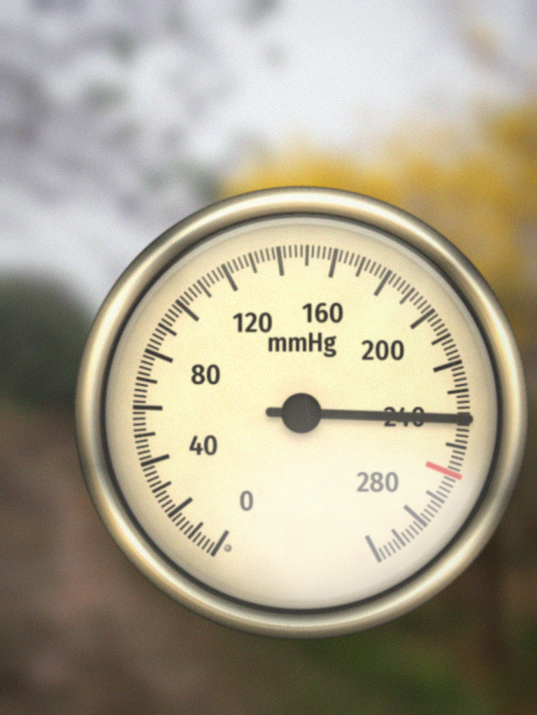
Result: **240** mmHg
